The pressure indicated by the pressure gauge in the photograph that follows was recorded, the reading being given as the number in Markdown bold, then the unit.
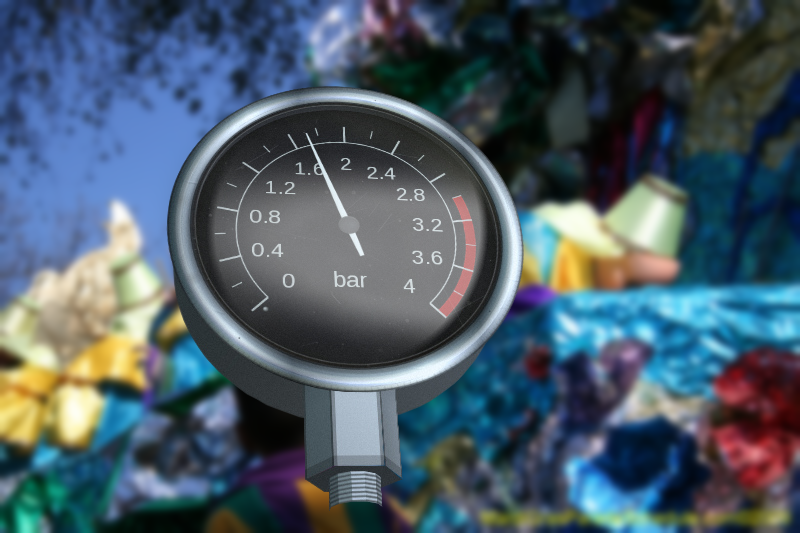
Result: **1.7** bar
